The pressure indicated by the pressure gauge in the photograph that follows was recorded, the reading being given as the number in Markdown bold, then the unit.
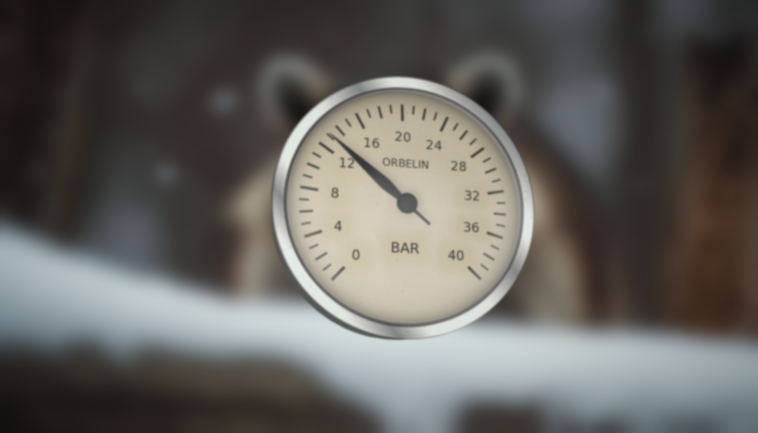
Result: **13** bar
